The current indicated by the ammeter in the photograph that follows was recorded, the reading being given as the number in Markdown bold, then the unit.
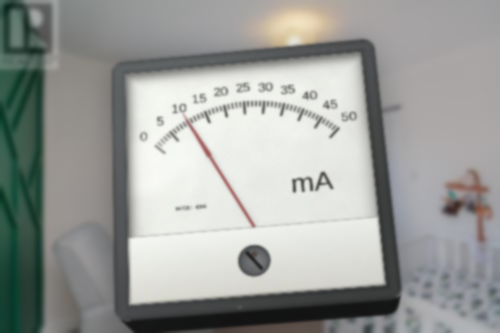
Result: **10** mA
